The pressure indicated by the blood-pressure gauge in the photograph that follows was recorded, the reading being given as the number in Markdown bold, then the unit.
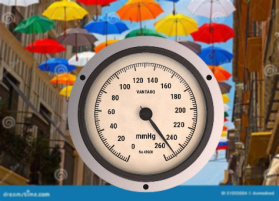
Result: **250** mmHg
